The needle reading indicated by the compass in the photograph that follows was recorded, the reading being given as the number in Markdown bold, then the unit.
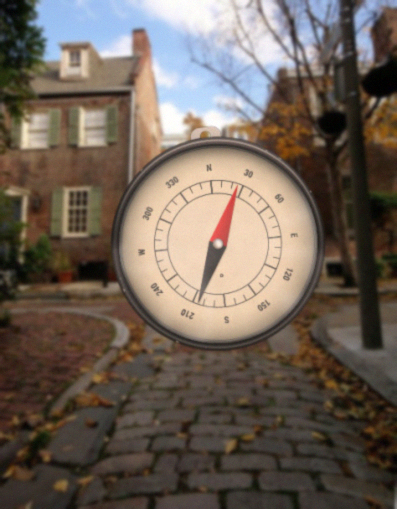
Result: **25** °
